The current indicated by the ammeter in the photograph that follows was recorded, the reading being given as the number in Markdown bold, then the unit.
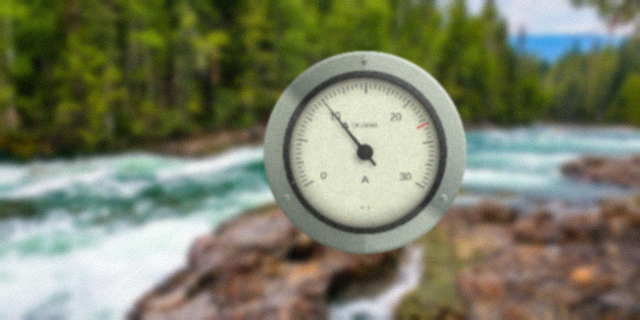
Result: **10** A
